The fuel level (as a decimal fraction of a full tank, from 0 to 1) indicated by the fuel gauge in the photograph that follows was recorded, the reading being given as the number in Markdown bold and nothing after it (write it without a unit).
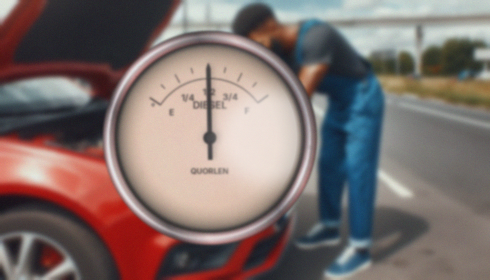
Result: **0.5**
